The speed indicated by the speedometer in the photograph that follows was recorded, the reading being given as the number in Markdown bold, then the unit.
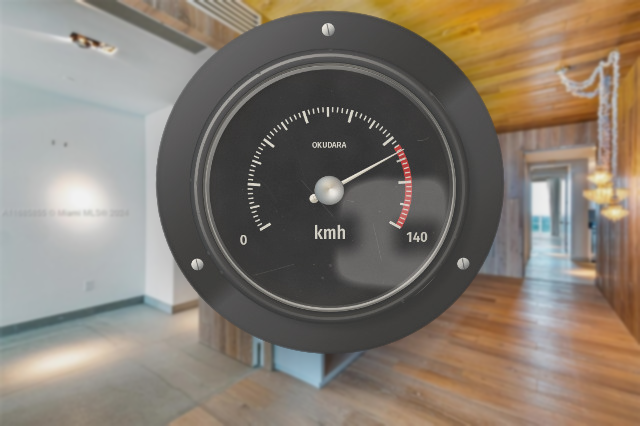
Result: **106** km/h
